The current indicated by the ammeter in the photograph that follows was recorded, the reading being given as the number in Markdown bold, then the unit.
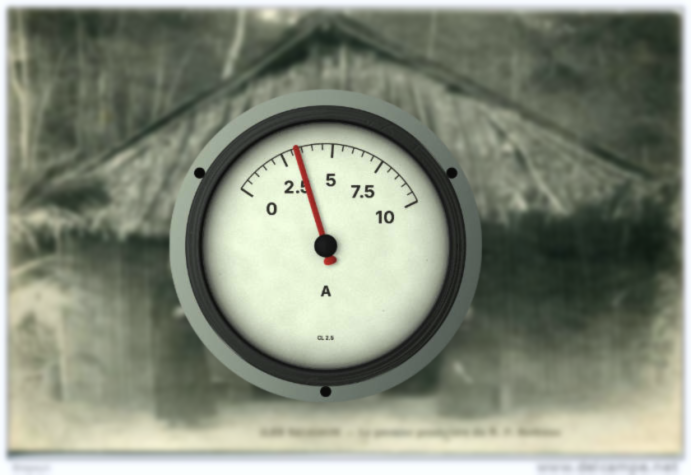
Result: **3.25** A
